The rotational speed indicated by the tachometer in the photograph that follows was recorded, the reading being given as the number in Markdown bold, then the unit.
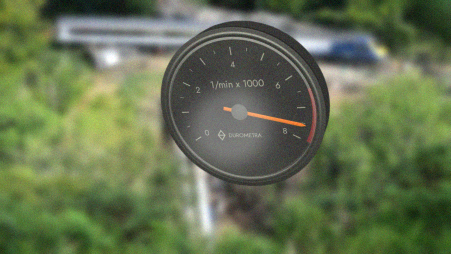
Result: **7500** rpm
